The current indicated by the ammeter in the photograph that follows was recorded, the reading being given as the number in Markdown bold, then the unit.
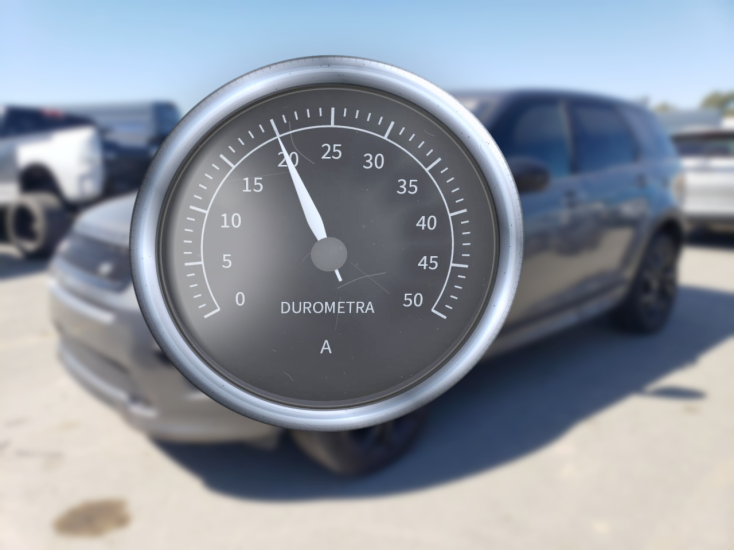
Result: **20** A
